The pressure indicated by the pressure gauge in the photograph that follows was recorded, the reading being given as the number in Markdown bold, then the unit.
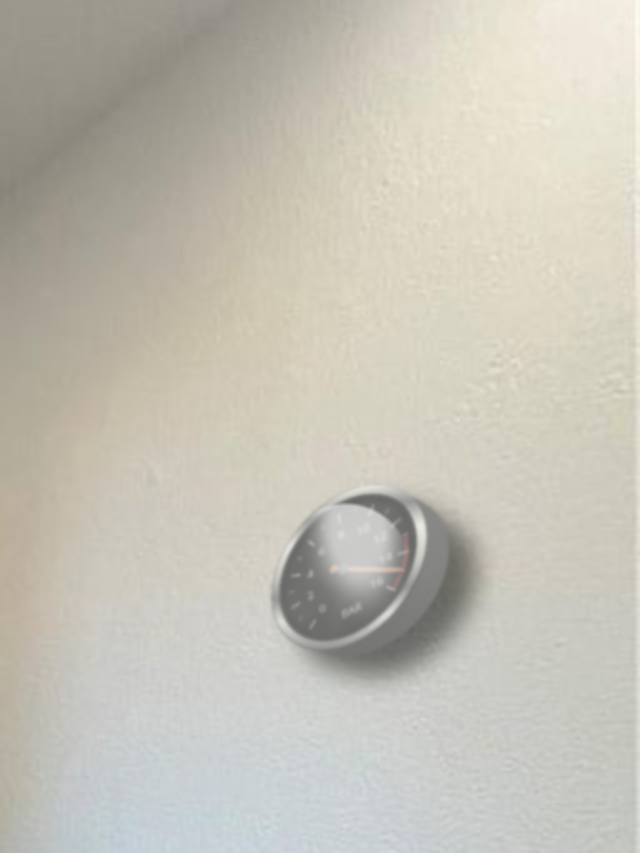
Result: **15** bar
